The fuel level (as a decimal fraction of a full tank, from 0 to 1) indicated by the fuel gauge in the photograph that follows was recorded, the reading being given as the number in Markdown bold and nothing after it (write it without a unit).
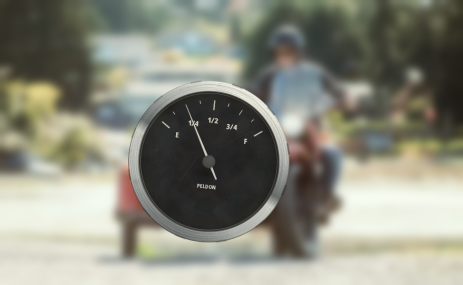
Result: **0.25**
